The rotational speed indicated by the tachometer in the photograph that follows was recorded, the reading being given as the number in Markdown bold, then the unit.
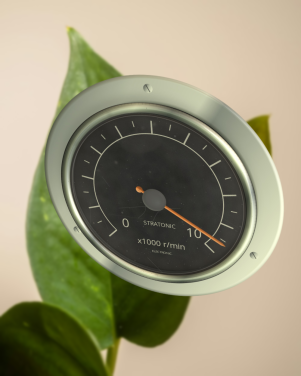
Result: **9500** rpm
